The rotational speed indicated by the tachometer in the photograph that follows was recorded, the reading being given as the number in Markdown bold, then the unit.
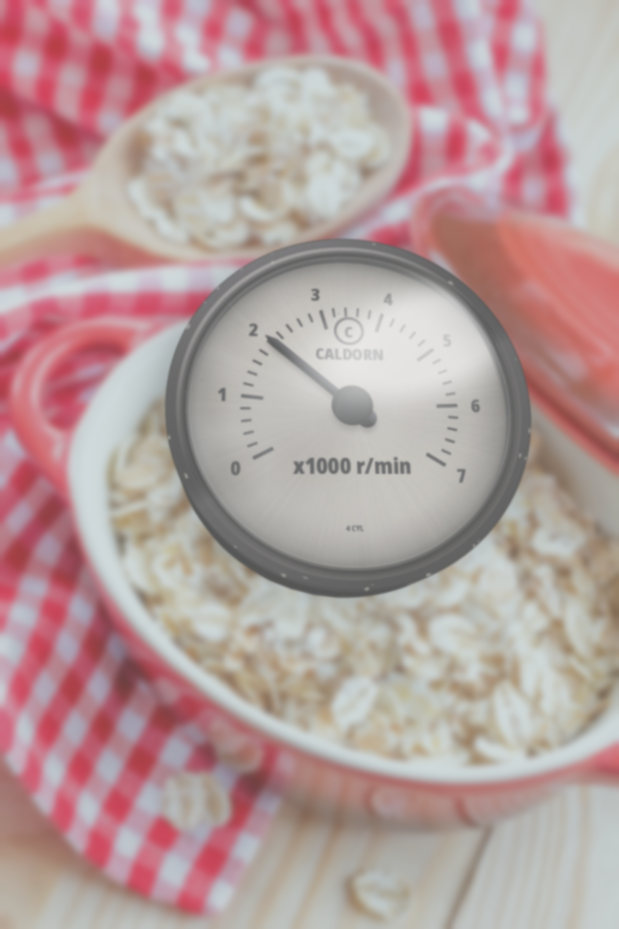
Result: **2000** rpm
